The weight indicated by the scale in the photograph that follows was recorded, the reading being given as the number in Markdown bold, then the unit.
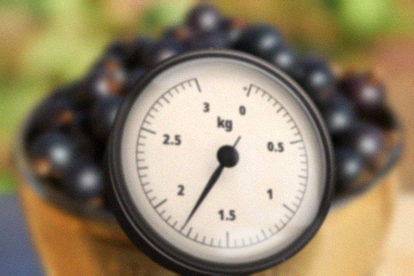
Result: **1.8** kg
